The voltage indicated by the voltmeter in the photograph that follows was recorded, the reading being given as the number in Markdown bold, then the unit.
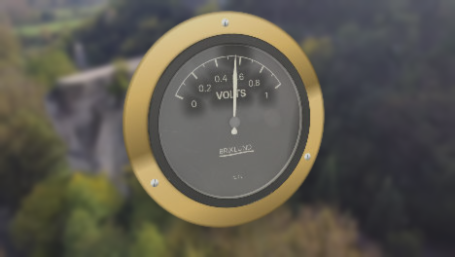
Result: **0.55** V
